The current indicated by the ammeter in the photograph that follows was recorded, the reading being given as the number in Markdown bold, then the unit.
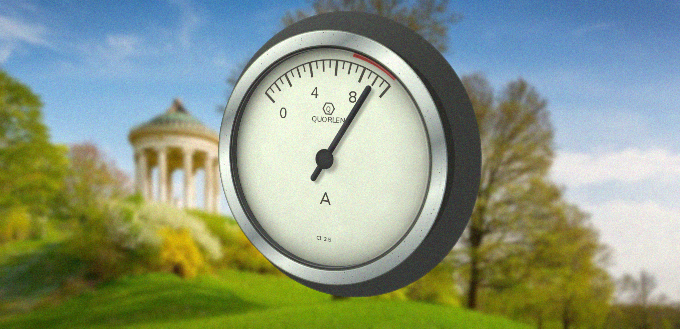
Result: **9** A
